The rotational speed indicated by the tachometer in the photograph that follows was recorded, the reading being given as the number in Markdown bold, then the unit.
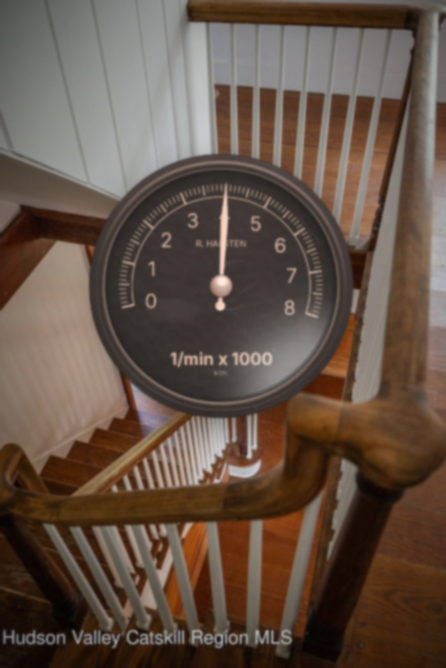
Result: **4000** rpm
